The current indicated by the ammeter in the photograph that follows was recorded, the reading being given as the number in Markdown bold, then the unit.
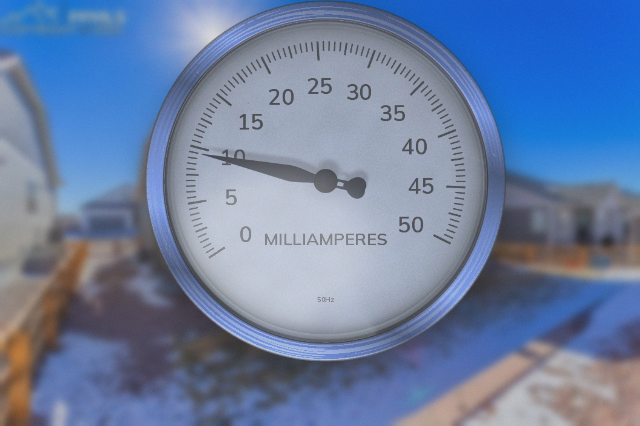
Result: **9.5** mA
